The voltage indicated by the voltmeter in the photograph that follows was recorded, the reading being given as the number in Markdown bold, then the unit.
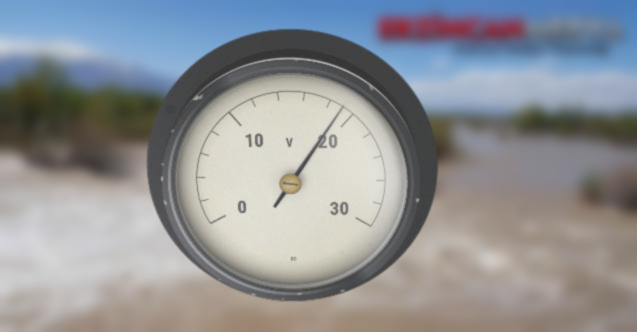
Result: **19** V
